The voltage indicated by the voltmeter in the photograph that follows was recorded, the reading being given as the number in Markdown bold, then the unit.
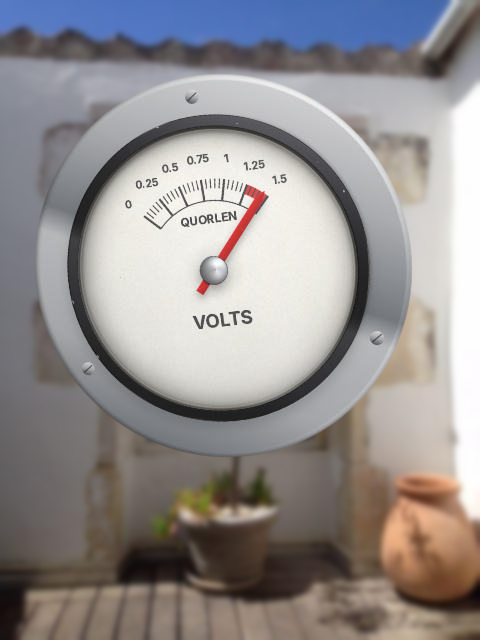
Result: **1.45** V
